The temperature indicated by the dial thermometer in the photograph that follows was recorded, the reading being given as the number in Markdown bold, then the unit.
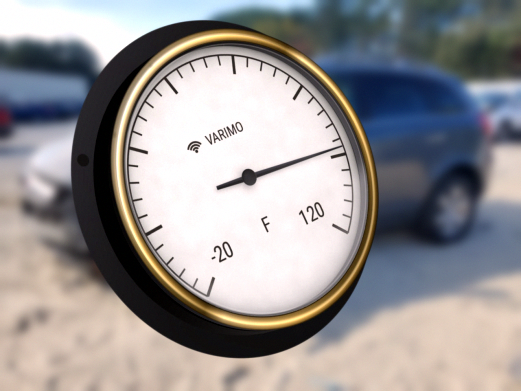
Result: **98** °F
